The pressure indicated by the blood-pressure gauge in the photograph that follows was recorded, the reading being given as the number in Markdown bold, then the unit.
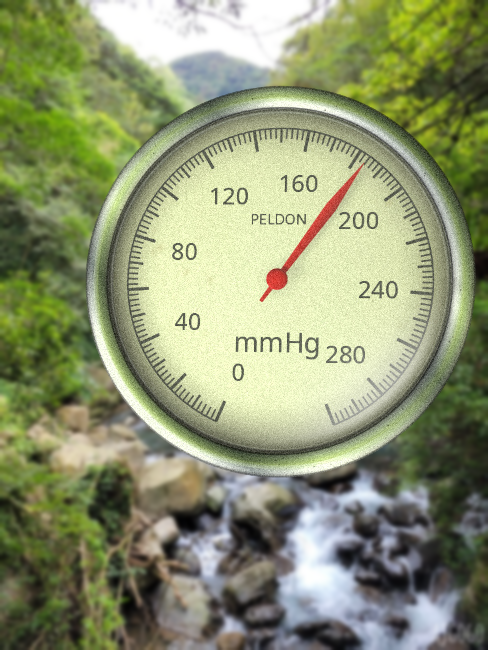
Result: **184** mmHg
